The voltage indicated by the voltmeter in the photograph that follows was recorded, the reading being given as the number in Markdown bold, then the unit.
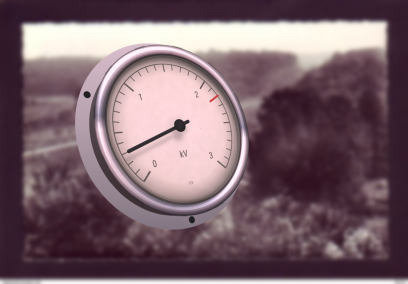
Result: **0.3** kV
